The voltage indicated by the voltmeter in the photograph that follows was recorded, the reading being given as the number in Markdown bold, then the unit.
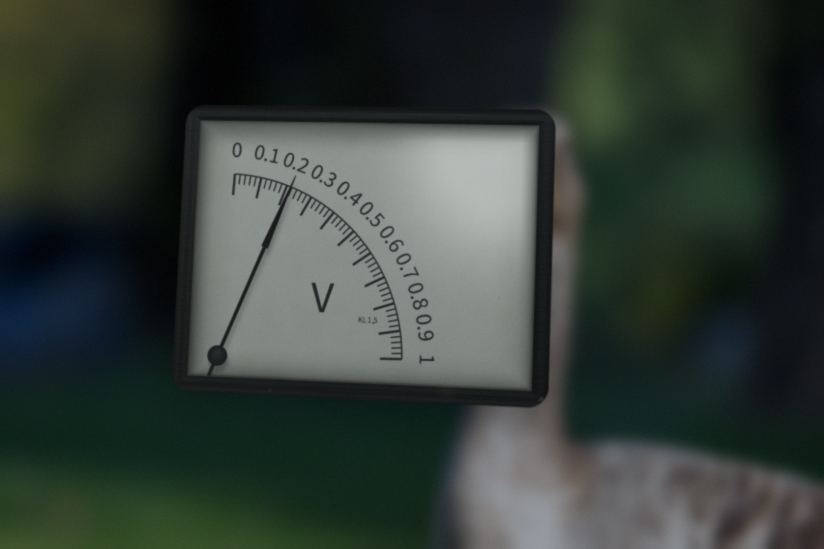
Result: **0.22** V
